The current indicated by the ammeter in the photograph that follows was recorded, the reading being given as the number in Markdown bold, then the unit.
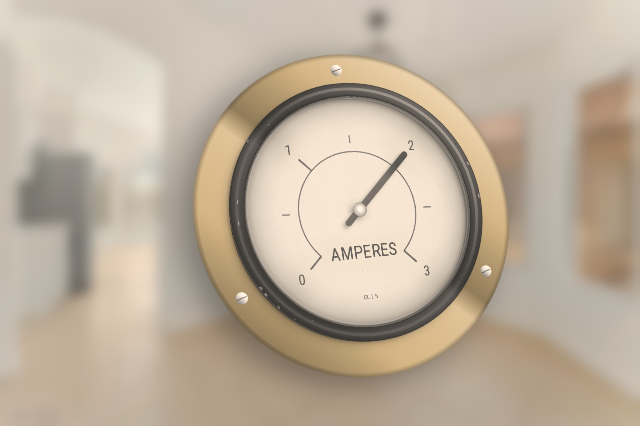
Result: **2** A
